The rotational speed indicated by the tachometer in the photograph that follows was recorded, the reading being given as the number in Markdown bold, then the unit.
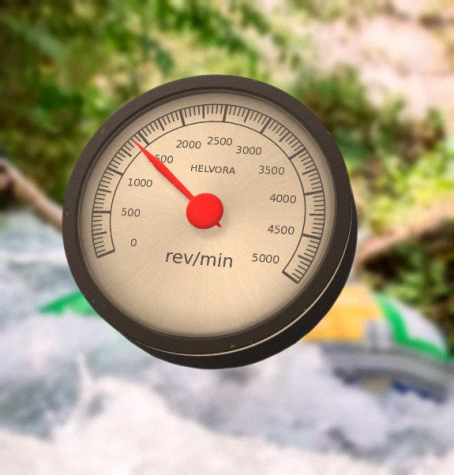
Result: **1400** rpm
